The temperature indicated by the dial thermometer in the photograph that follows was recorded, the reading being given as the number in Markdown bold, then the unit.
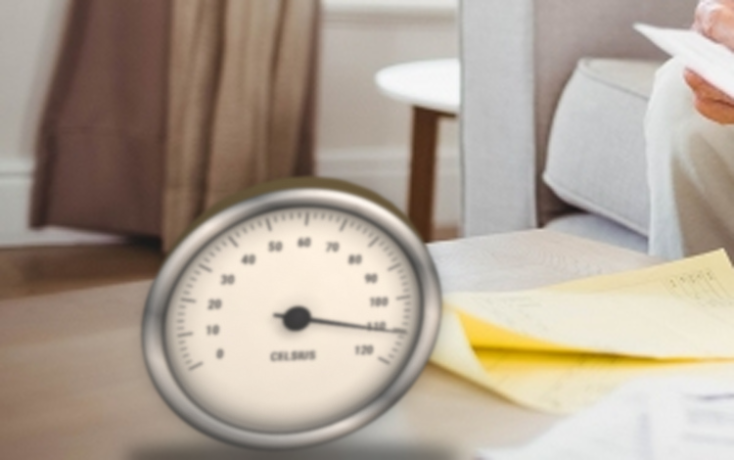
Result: **110** °C
